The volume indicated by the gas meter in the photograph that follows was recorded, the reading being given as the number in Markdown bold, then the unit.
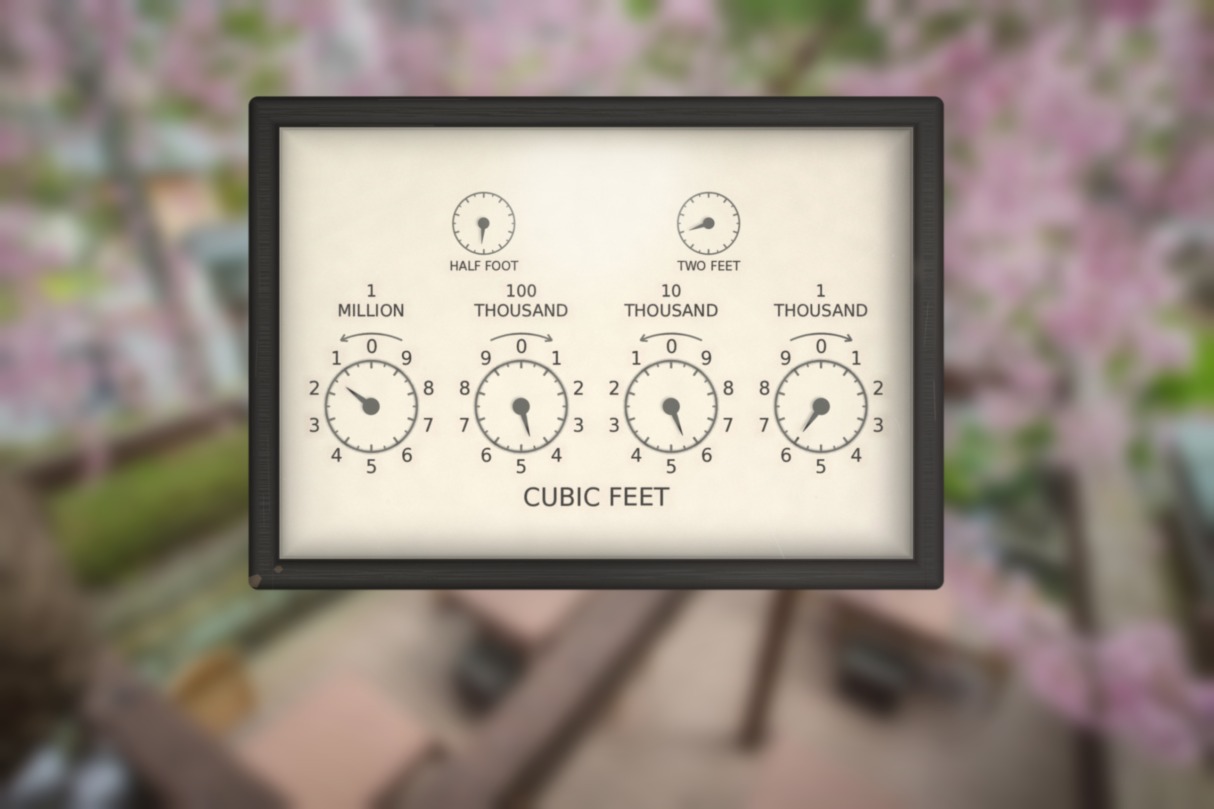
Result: **145600** ft³
